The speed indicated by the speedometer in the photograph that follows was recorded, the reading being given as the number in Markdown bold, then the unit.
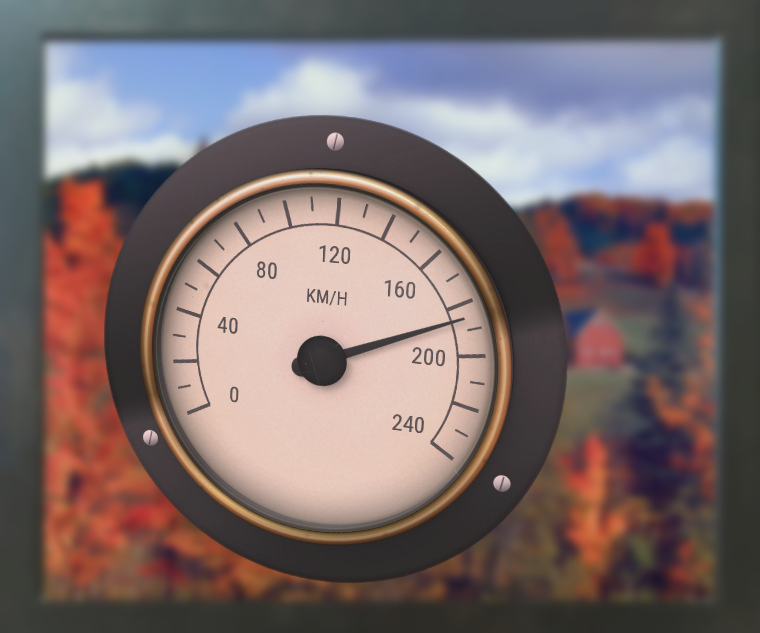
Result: **185** km/h
